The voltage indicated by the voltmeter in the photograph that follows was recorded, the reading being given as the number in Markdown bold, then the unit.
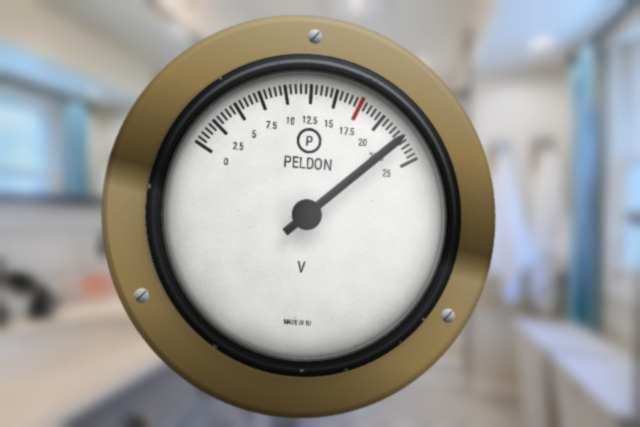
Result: **22.5** V
